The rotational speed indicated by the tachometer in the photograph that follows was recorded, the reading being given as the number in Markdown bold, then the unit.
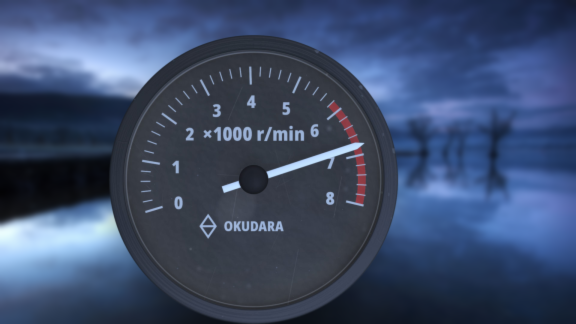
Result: **6800** rpm
